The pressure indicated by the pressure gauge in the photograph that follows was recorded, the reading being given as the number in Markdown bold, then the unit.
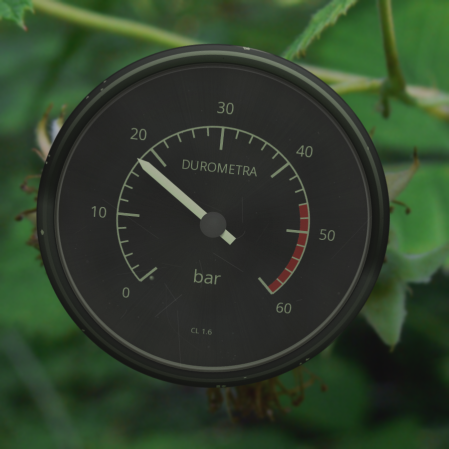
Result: **18** bar
